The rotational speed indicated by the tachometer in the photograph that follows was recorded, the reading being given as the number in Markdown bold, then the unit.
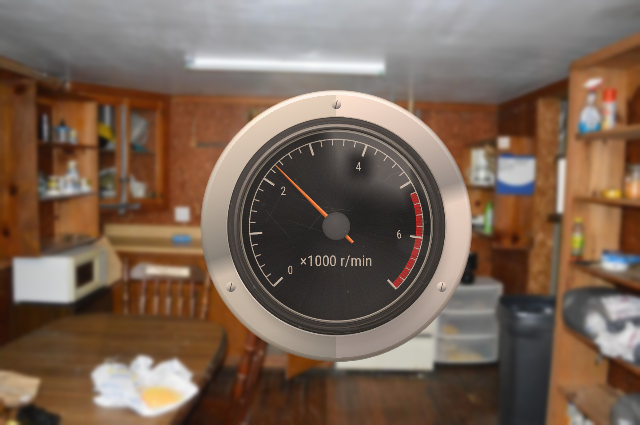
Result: **2300** rpm
